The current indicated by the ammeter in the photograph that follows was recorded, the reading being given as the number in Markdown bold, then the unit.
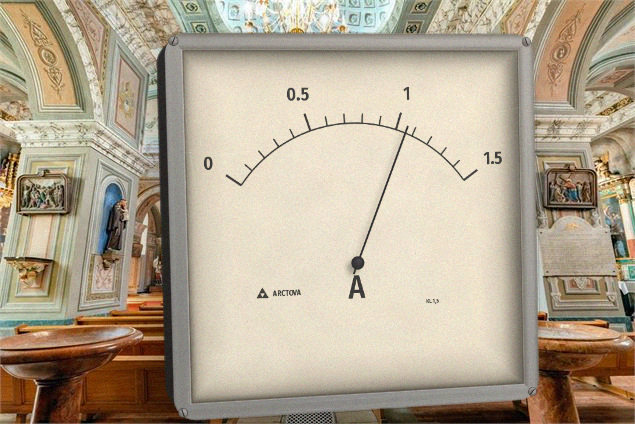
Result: **1.05** A
